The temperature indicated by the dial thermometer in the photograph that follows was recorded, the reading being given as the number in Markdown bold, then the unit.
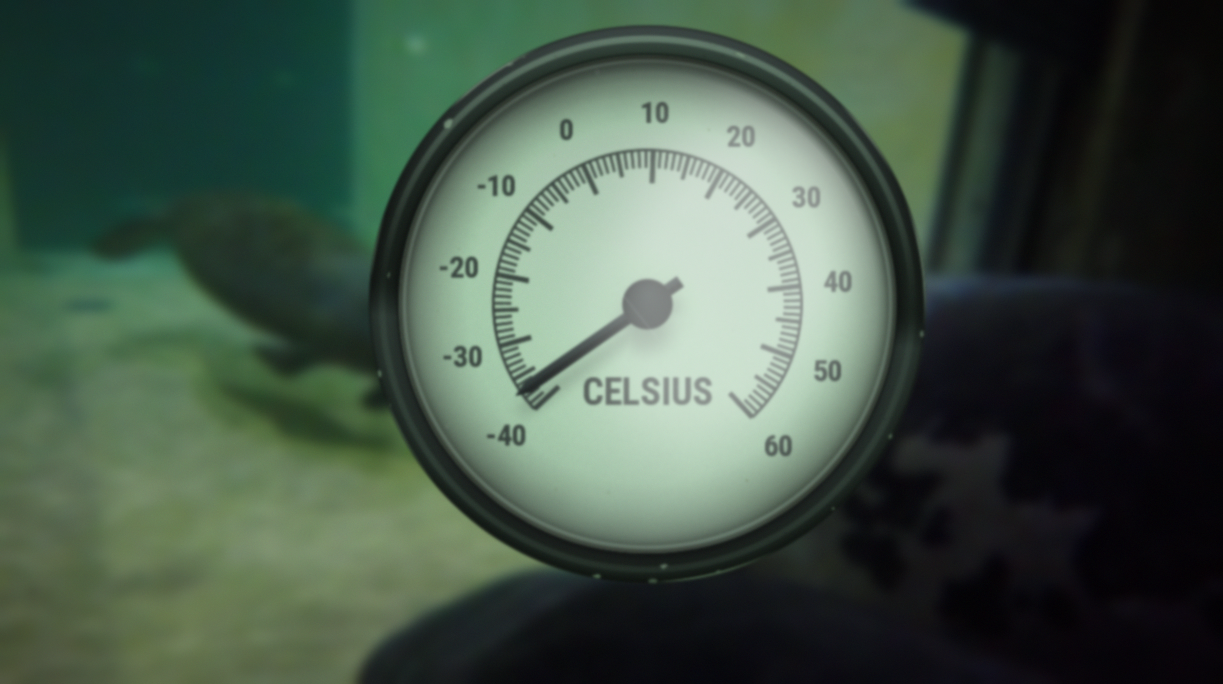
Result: **-37** °C
